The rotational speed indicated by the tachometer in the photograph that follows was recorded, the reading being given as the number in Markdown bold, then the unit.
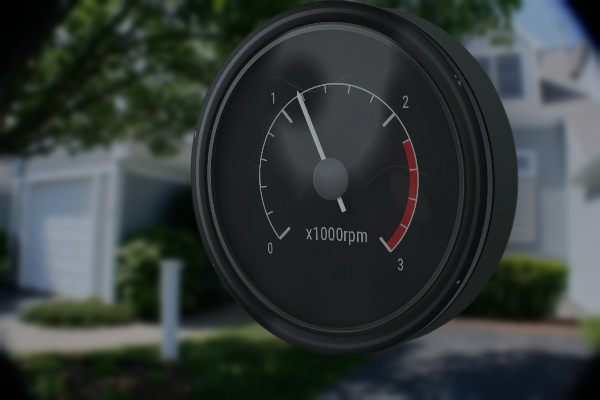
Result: **1200** rpm
